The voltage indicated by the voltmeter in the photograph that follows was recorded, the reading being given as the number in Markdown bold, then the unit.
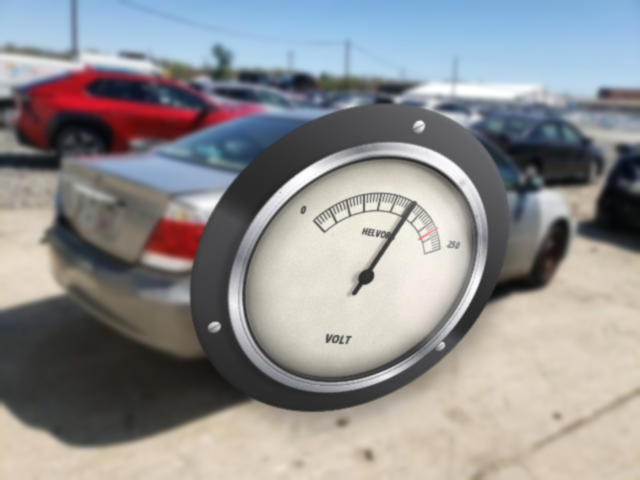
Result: **150** V
